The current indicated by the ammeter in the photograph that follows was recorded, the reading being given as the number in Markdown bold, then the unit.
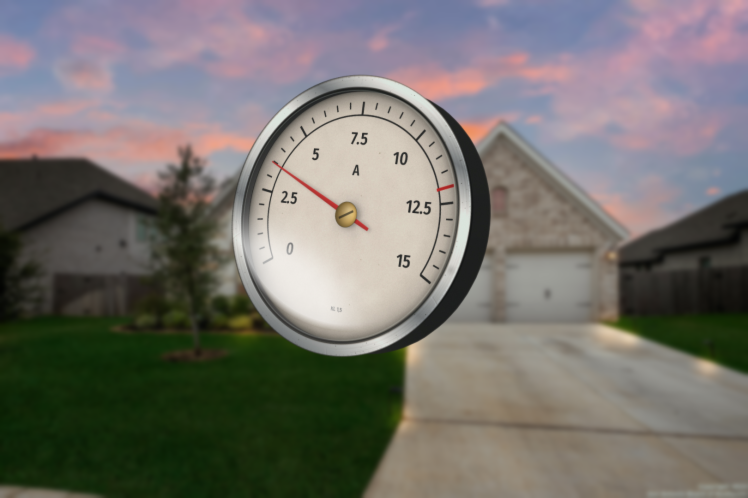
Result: **3.5** A
